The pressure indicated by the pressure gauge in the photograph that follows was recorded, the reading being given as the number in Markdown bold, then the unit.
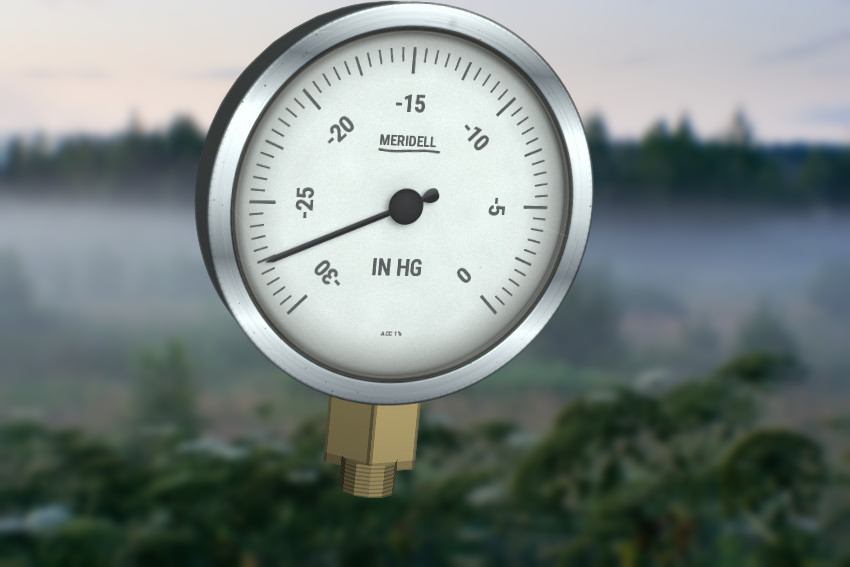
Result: **-27.5** inHg
